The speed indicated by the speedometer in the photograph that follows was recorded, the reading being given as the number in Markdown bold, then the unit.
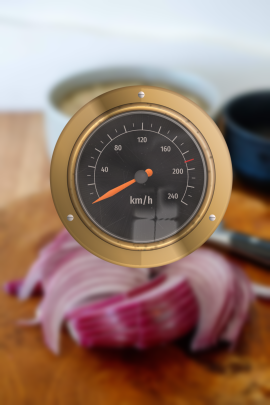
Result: **0** km/h
